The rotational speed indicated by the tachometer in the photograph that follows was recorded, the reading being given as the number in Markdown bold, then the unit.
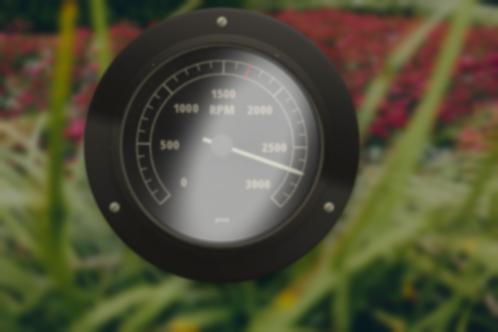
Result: **2700** rpm
